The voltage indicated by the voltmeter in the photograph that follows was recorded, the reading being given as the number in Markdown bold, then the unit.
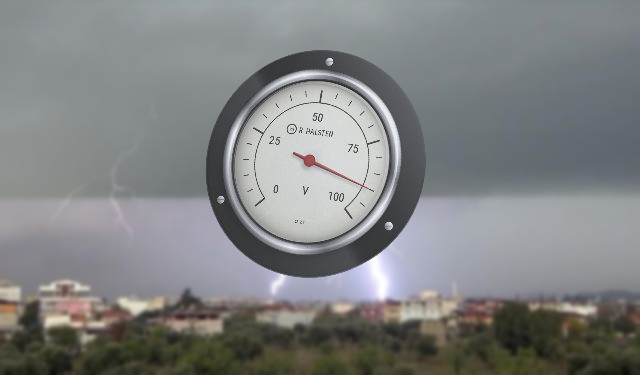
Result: **90** V
